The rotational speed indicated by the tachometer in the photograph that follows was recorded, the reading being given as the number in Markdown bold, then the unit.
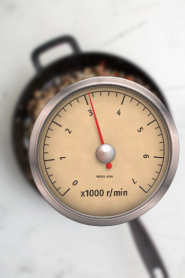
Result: **3100** rpm
